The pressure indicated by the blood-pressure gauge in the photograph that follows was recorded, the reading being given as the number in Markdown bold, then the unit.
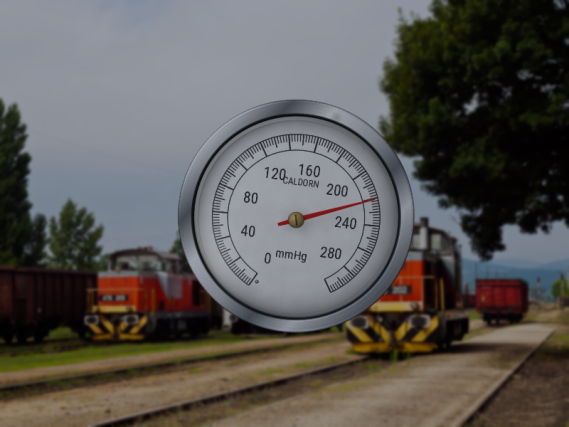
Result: **220** mmHg
